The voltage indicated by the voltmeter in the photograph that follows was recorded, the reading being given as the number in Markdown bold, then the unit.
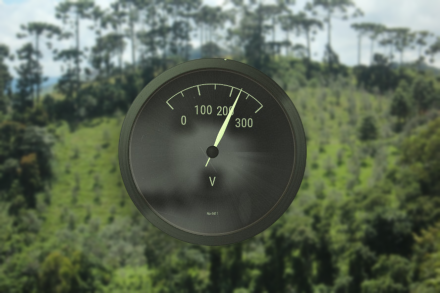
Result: **225** V
